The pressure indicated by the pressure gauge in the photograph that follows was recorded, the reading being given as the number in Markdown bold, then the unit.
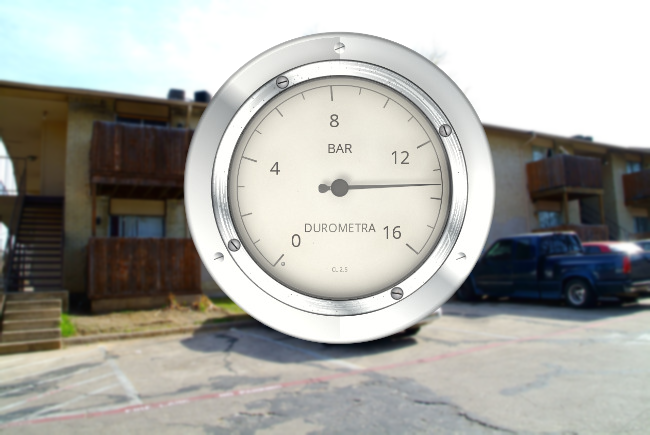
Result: **13.5** bar
